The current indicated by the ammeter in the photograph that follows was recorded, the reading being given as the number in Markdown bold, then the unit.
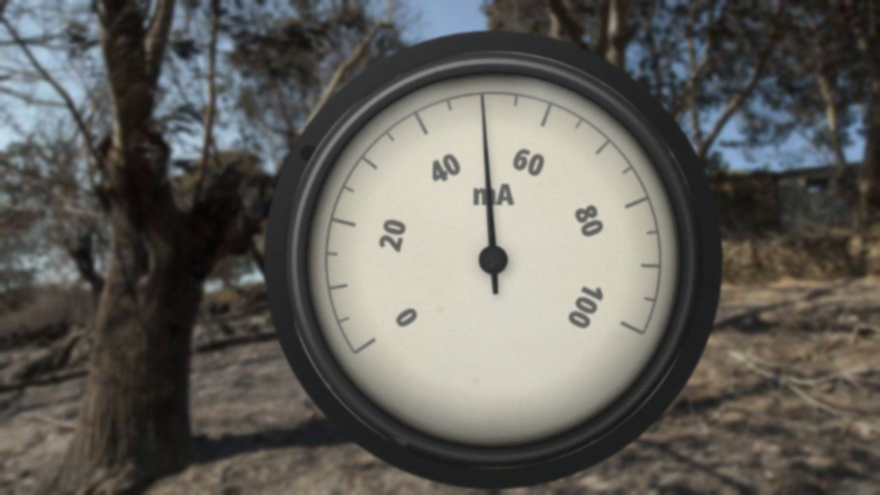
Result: **50** mA
